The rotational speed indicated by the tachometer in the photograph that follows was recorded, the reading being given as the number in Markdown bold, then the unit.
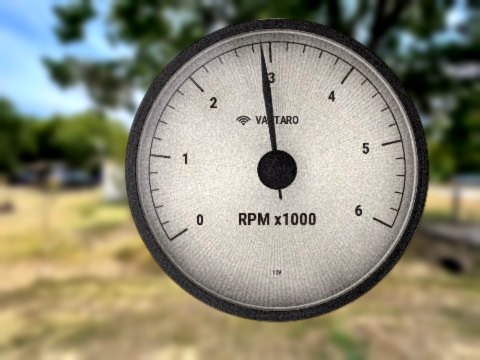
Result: **2900** rpm
